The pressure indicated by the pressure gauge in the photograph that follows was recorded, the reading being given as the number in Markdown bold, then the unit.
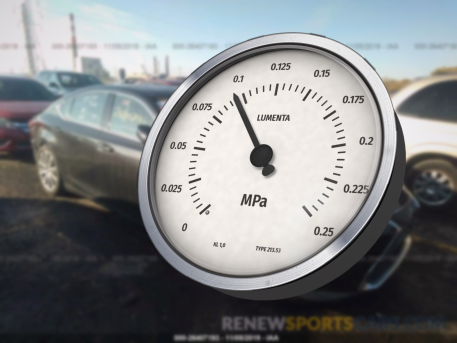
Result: **0.095** MPa
